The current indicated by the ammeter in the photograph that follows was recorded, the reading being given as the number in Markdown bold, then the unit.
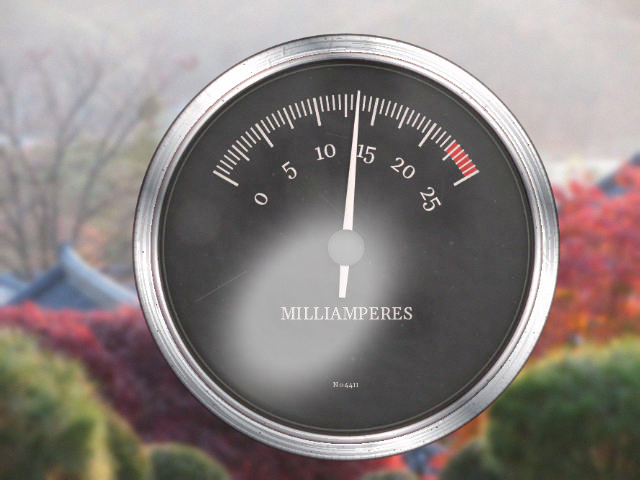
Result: **13.5** mA
